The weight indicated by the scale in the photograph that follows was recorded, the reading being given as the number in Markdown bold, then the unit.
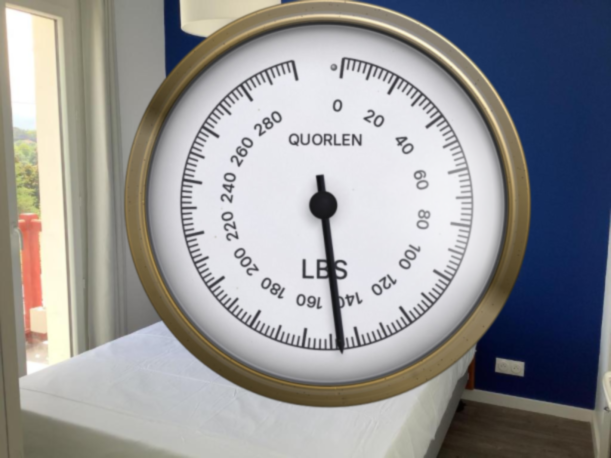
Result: **146** lb
